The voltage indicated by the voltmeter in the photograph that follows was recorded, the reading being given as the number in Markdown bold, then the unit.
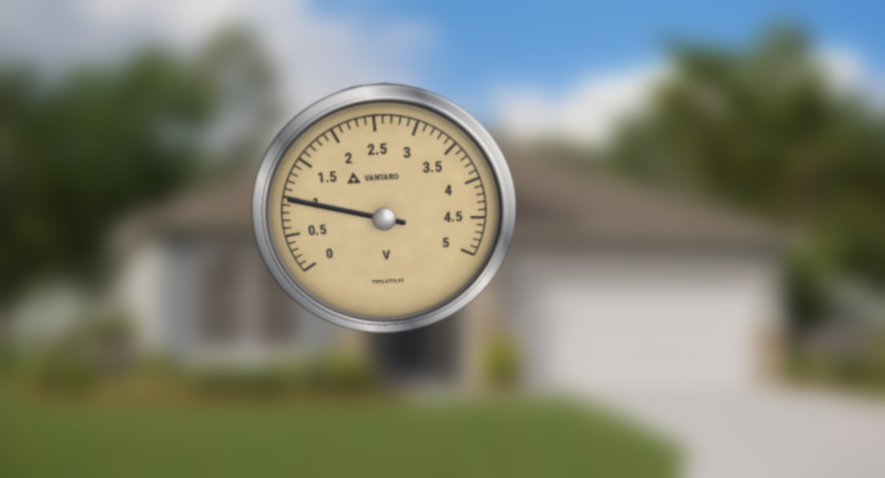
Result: **1** V
